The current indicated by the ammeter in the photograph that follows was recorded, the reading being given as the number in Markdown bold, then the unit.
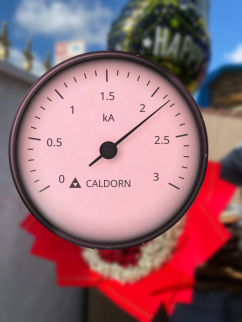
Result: **2.15** kA
